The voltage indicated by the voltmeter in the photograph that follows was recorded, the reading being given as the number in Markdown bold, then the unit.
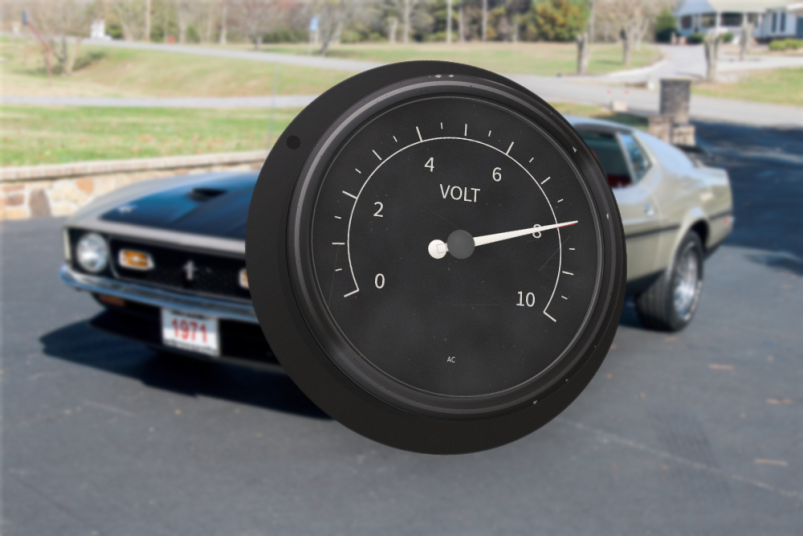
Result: **8** V
